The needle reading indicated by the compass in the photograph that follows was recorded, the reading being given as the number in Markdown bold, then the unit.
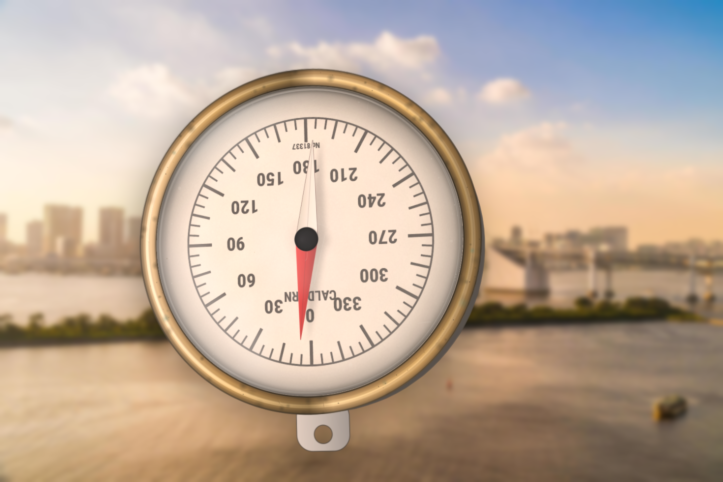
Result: **5** °
